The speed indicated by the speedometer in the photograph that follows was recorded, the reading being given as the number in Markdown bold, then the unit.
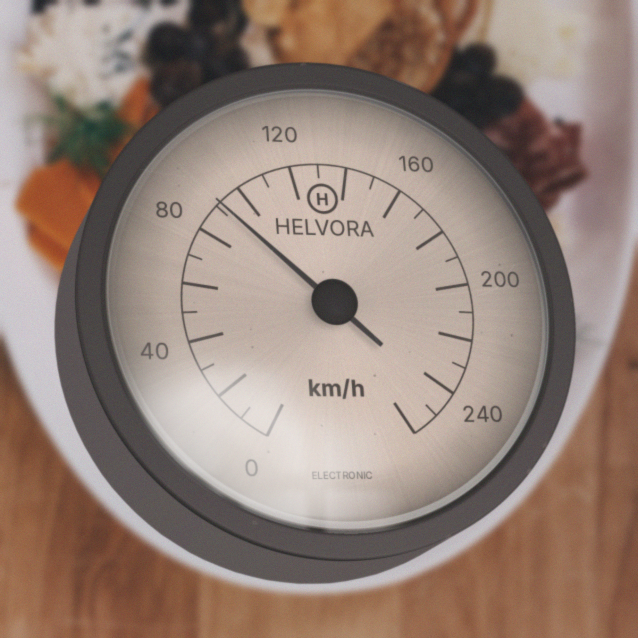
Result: **90** km/h
